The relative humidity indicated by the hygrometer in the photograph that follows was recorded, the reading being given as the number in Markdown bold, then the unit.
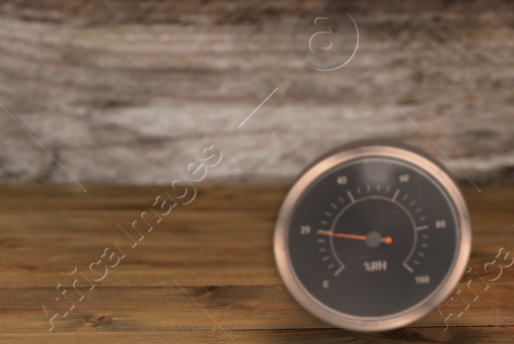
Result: **20** %
